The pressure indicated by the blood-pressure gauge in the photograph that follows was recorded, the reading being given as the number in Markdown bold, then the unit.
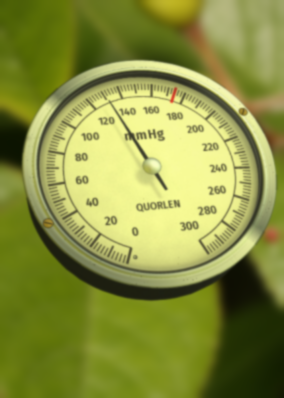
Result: **130** mmHg
